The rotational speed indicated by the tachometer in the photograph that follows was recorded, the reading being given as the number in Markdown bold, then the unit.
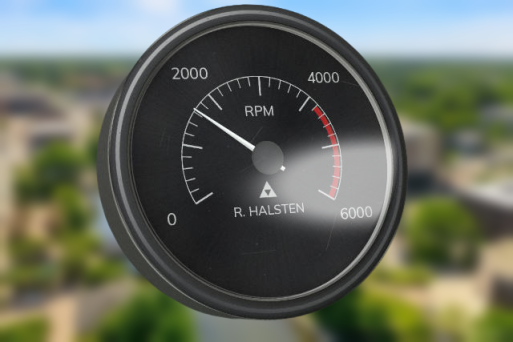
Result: **1600** rpm
